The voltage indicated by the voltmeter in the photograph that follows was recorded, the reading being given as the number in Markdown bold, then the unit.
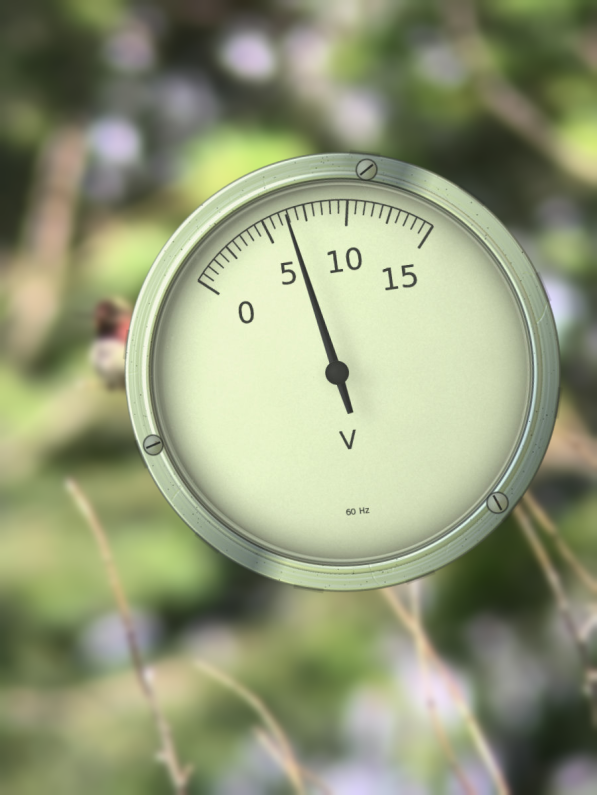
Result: **6.5** V
